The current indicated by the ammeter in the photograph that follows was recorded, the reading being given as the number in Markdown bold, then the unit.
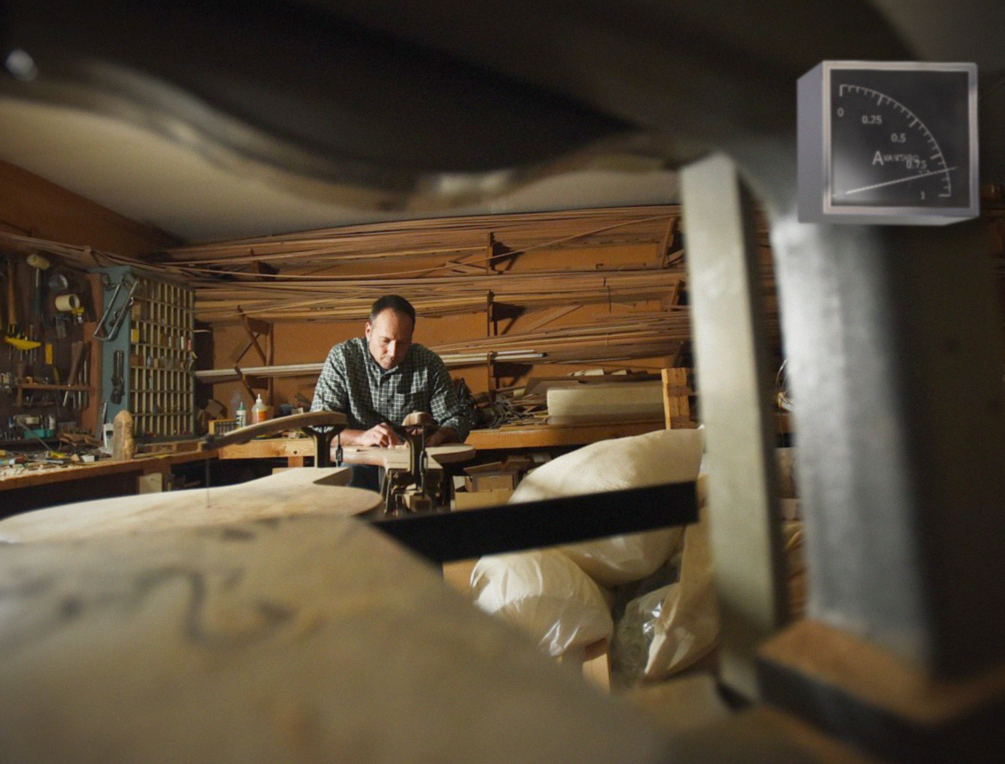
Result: **0.85** A
